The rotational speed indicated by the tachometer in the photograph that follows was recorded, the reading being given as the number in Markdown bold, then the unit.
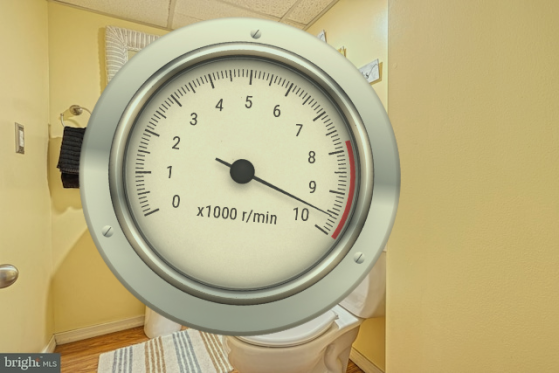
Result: **9600** rpm
